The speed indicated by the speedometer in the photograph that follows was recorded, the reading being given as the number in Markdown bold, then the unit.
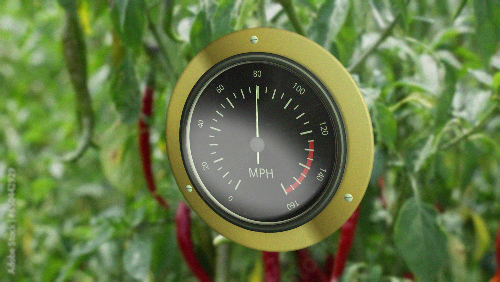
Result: **80** mph
